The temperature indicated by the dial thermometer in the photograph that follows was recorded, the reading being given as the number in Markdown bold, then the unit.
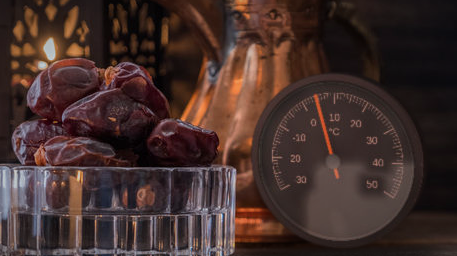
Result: **5** °C
